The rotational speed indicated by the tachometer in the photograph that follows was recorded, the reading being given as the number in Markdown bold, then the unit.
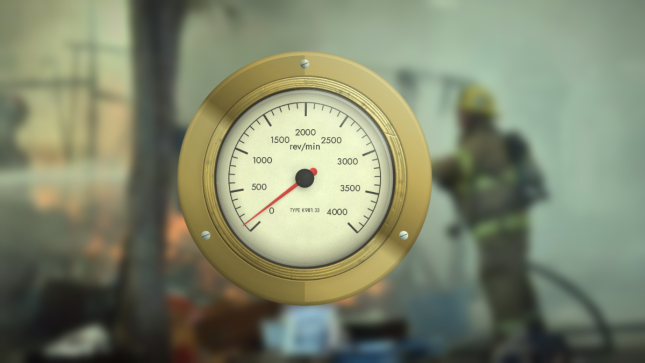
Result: **100** rpm
